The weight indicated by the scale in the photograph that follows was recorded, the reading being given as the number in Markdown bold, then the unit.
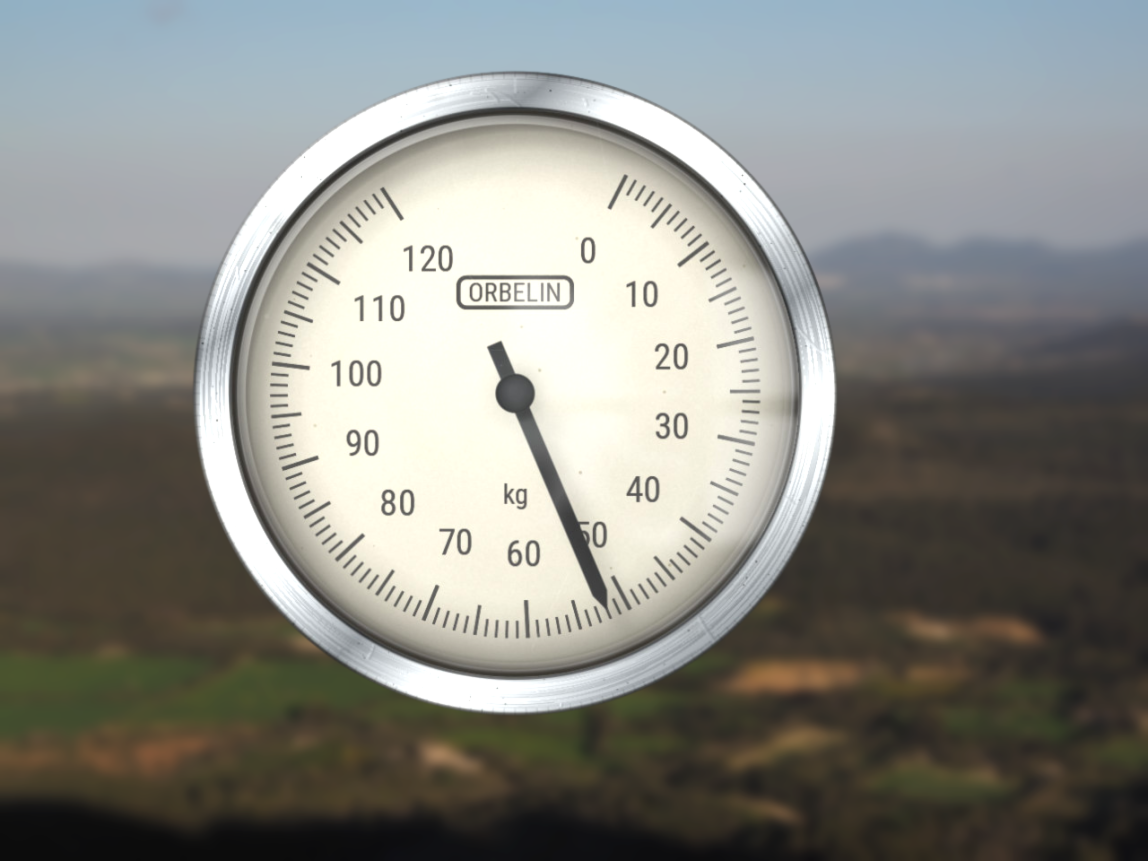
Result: **52** kg
